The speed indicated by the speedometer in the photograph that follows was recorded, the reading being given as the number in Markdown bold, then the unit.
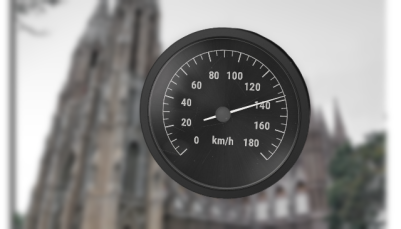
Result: **137.5** km/h
